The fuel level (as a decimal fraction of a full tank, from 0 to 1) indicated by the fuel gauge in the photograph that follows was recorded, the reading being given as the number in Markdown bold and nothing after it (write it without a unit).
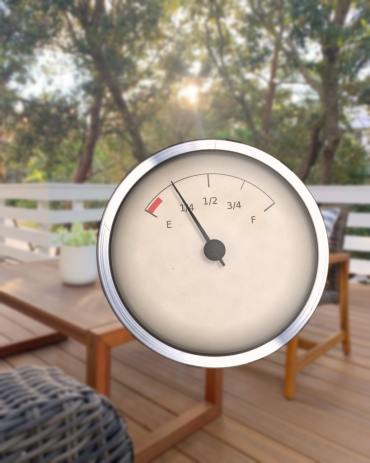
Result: **0.25**
